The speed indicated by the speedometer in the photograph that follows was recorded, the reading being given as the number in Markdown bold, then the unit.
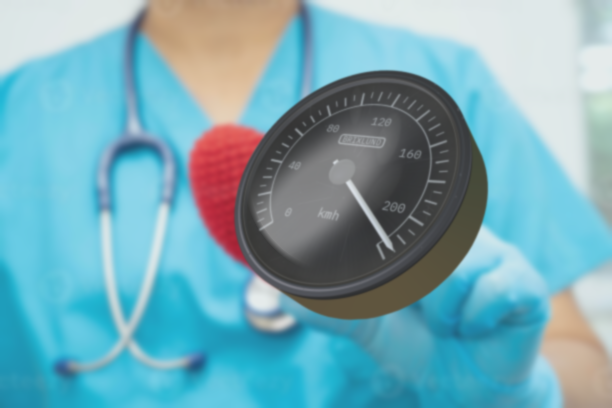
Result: **215** km/h
